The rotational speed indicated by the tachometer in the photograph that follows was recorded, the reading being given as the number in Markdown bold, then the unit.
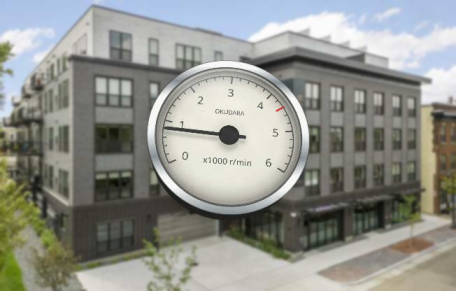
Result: **800** rpm
